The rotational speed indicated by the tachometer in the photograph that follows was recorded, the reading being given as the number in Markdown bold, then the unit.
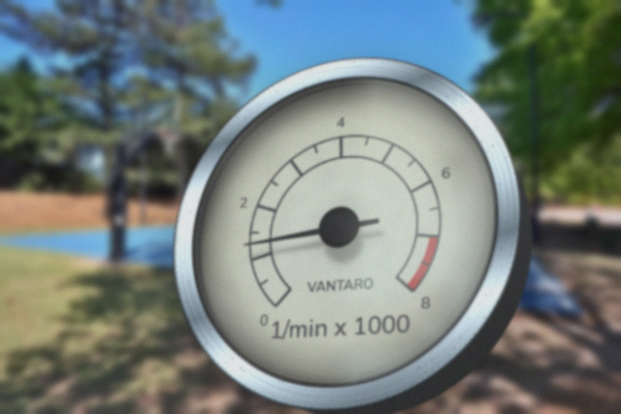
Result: **1250** rpm
